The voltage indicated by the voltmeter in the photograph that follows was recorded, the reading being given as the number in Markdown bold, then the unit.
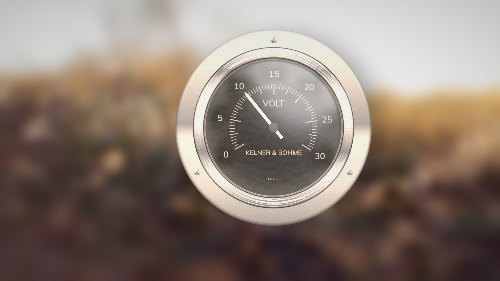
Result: **10** V
